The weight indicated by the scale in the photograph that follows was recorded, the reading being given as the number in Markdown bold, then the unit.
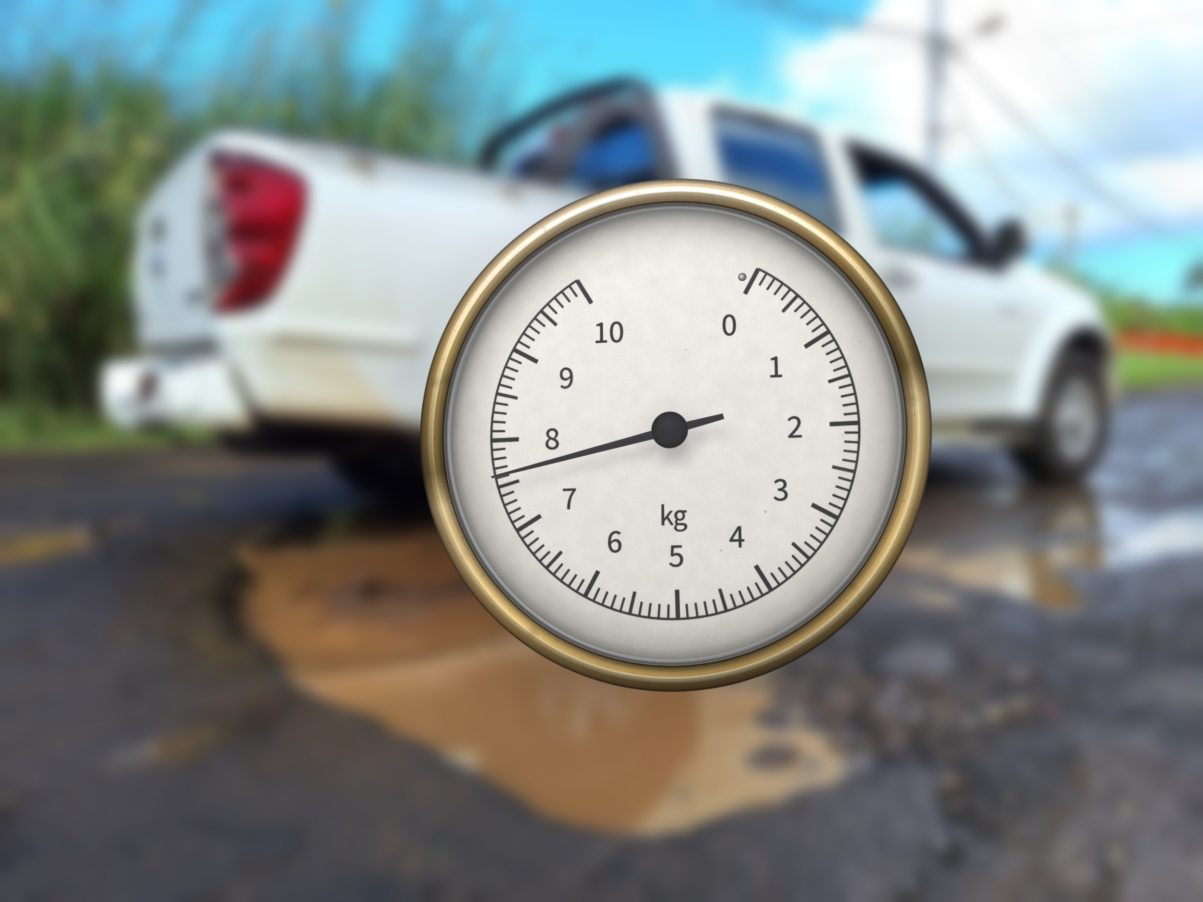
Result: **7.6** kg
